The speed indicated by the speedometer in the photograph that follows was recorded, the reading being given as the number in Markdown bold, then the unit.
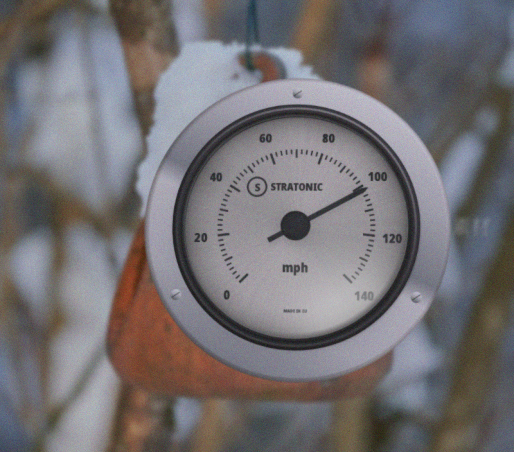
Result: **102** mph
